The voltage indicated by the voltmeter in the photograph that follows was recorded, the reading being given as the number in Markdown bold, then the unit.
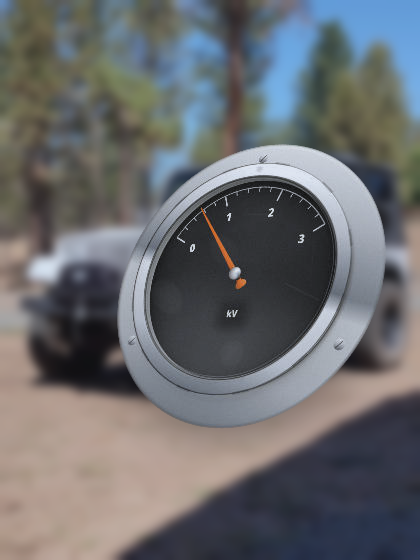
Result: **0.6** kV
